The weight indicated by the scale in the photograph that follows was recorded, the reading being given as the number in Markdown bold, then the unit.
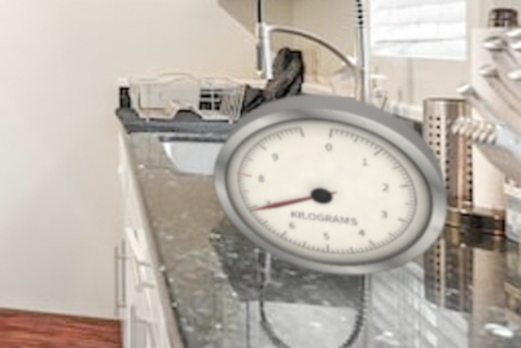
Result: **7** kg
